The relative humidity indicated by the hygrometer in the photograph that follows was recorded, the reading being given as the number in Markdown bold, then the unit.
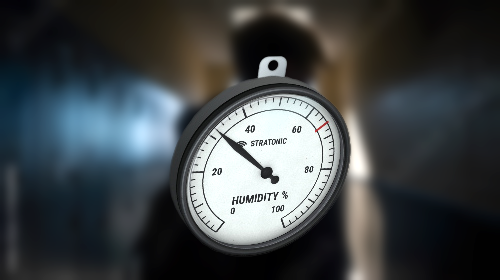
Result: **32** %
